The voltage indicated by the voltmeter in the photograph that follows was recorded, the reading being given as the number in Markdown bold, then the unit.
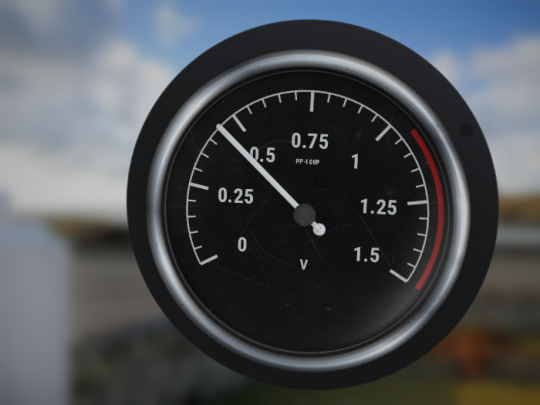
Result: **0.45** V
